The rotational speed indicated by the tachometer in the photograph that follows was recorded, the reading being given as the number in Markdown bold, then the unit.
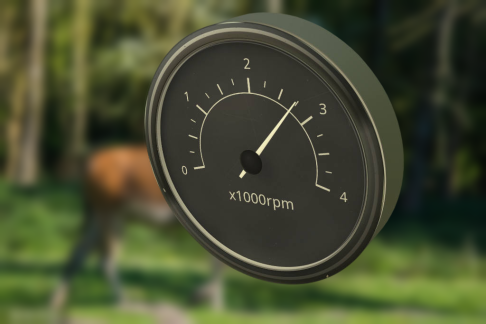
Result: **2750** rpm
